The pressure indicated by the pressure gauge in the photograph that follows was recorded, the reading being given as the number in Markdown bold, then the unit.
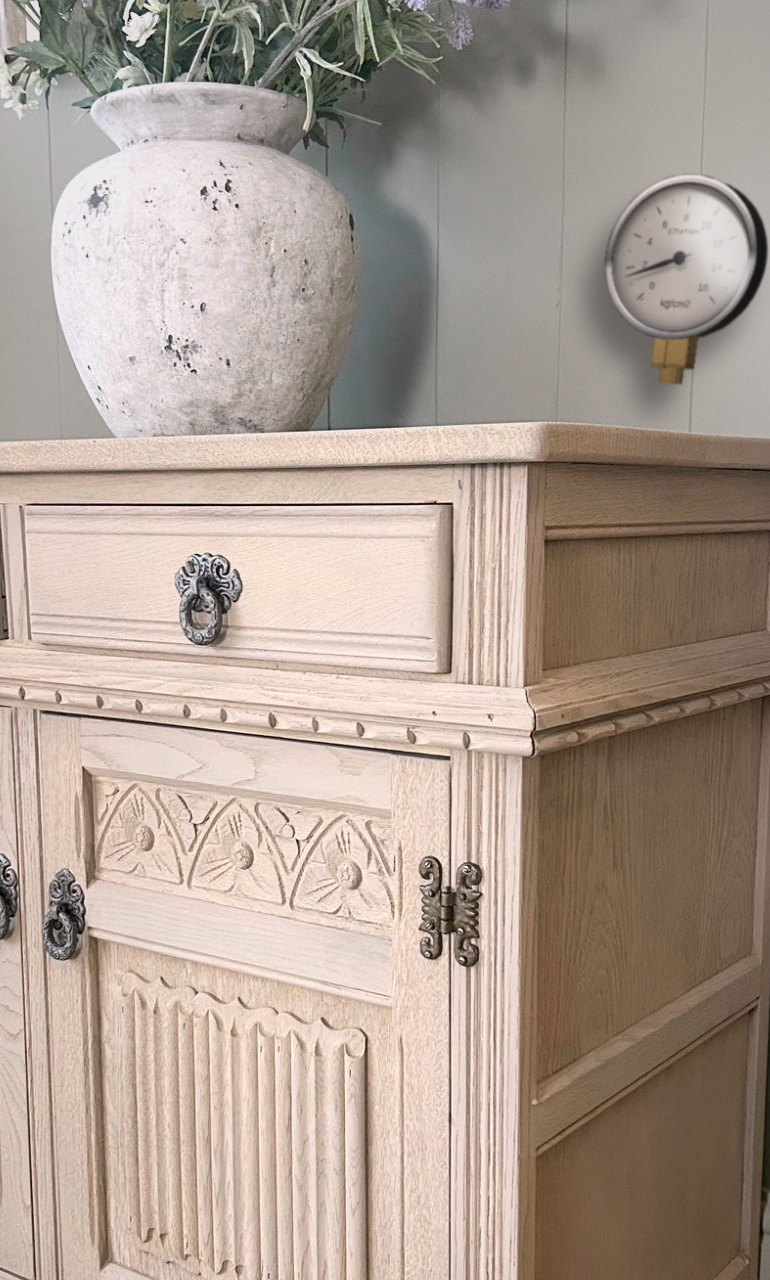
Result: **1.5** kg/cm²
